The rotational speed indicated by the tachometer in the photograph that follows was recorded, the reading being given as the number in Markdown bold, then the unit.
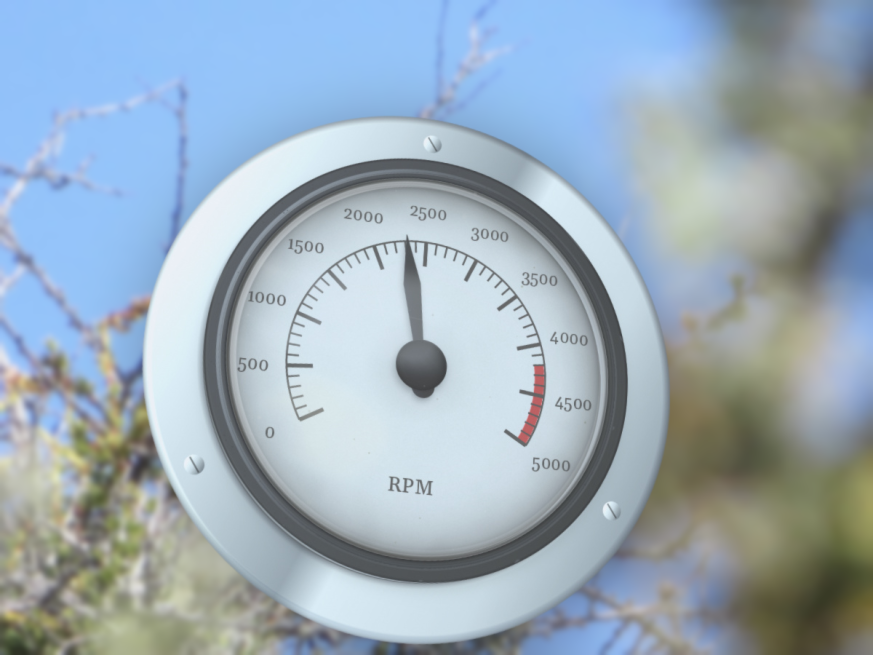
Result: **2300** rpm
